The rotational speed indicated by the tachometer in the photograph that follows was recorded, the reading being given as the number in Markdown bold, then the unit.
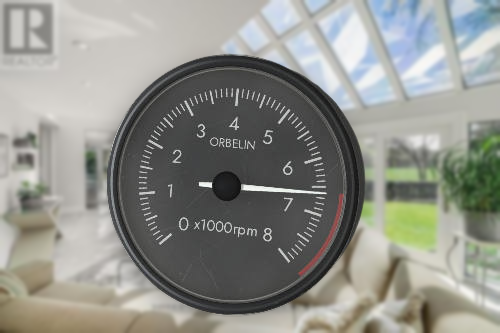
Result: **6600** rpm
